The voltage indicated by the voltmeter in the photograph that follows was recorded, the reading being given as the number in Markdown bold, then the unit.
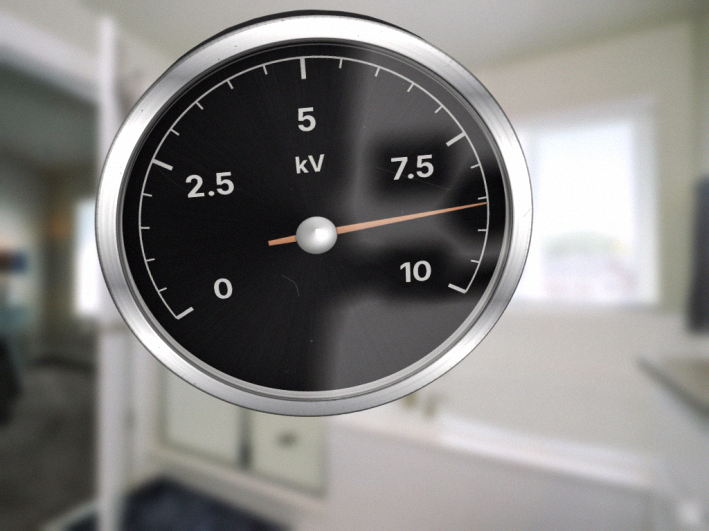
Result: **8.5** kV
